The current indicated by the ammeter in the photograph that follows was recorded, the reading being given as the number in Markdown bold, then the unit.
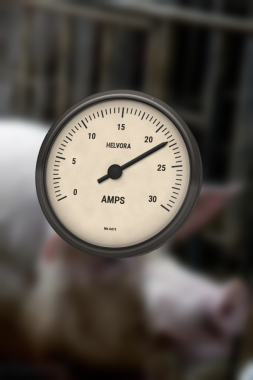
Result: **22** A
